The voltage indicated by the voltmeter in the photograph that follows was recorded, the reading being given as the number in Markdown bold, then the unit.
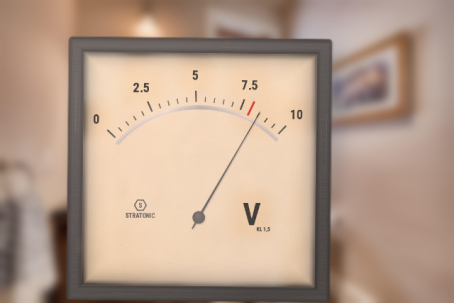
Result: **8.5** V
